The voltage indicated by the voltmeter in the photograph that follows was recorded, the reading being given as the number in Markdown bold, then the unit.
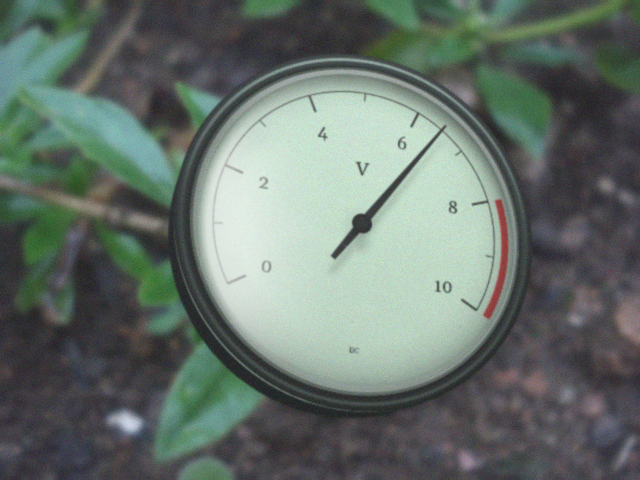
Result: **6.5** V
